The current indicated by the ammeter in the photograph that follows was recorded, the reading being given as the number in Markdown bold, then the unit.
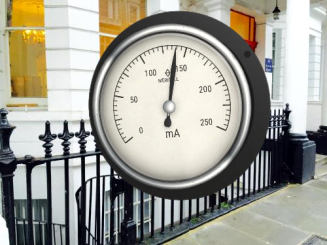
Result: **140** mA
